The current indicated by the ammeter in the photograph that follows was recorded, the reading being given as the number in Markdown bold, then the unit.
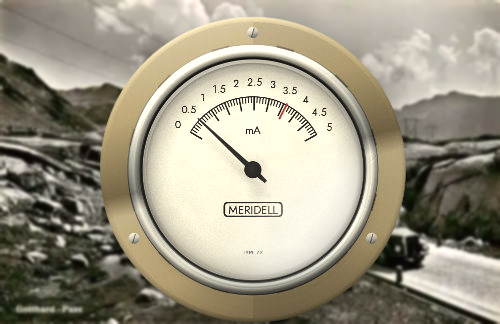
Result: **0.5** mA
